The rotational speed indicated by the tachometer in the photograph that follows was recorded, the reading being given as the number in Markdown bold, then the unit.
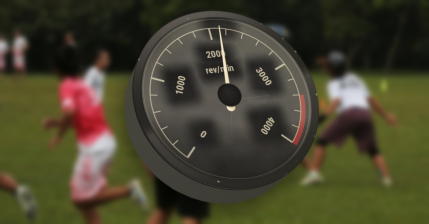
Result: **2100** rpm
